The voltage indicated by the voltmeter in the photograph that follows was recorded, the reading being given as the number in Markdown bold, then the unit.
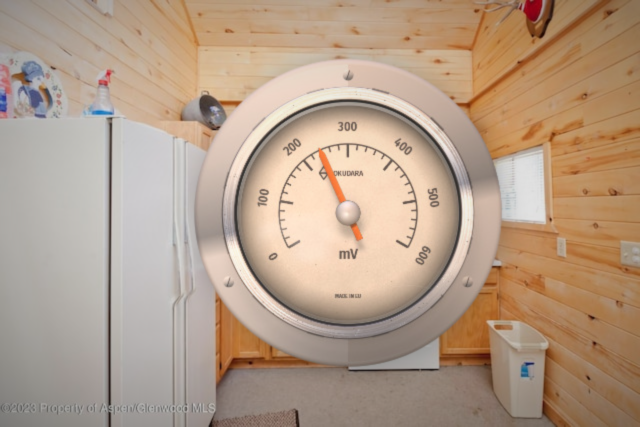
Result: **240** mV
